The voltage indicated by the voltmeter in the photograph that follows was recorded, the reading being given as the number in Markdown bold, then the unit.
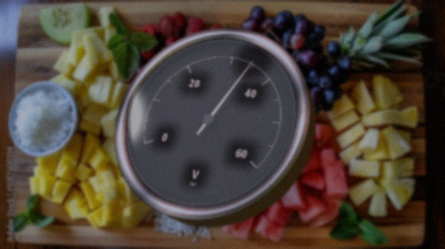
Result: **35** V
